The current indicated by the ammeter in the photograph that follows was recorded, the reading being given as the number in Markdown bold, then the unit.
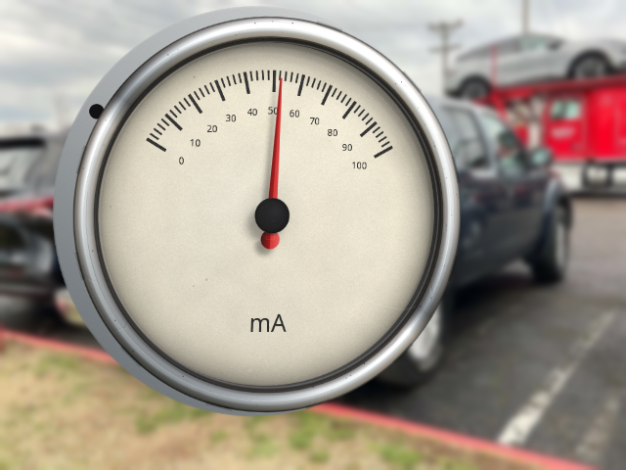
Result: **52** mA
